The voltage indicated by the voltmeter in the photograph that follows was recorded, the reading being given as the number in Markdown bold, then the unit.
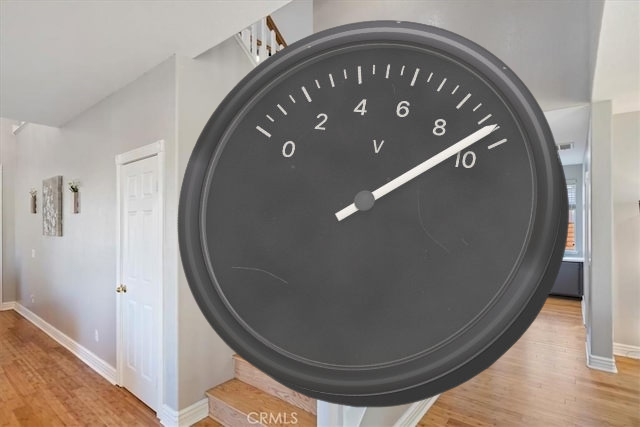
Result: **9.5** V
